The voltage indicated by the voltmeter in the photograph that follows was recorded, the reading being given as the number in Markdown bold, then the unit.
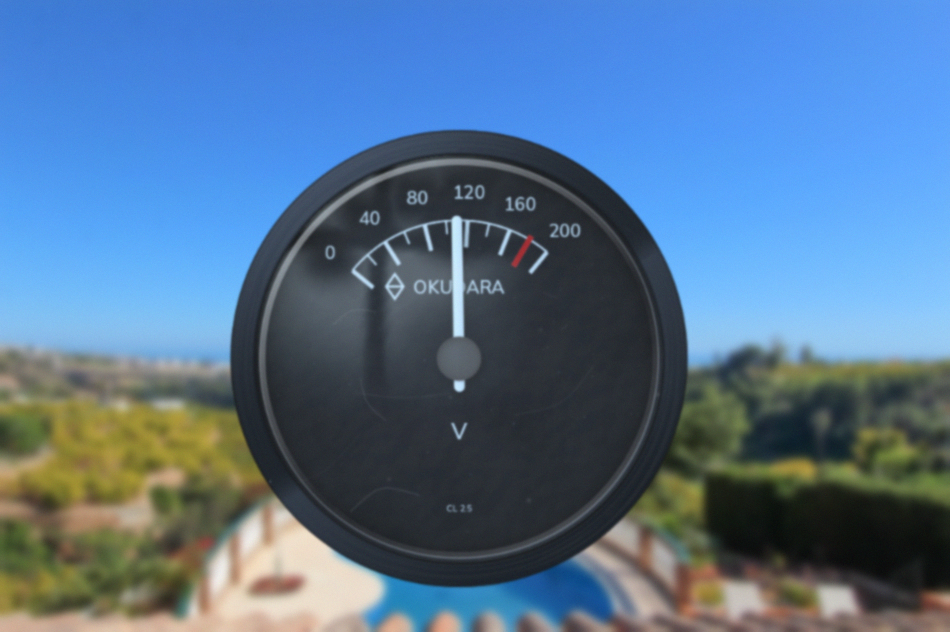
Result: **110** V
